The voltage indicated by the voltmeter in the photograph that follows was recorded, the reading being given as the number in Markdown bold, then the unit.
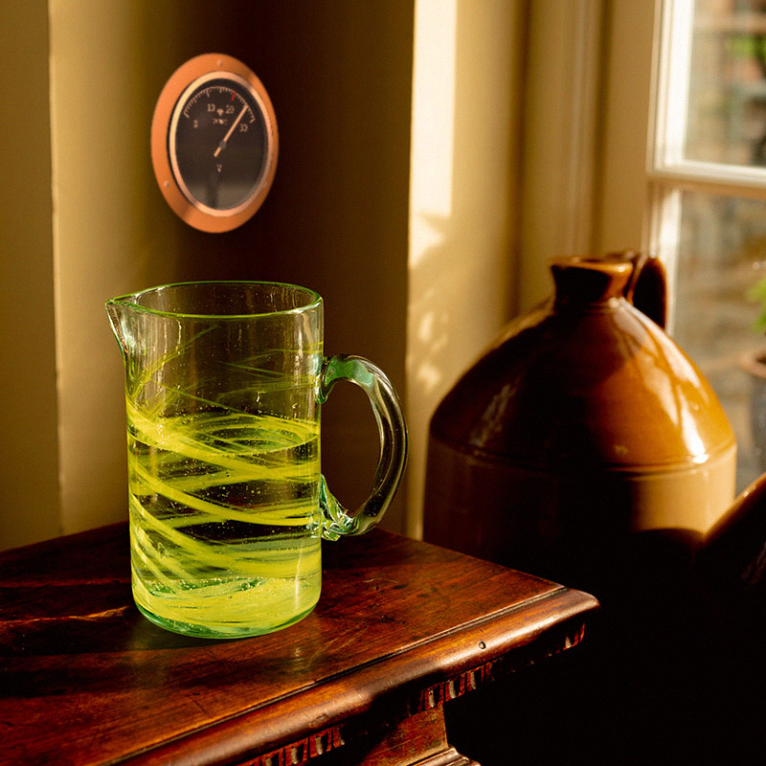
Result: **25** V
